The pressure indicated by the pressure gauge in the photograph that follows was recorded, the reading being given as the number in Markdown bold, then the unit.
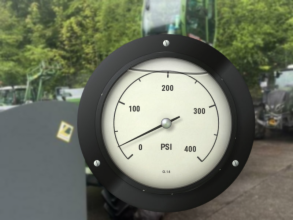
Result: **25** psi
